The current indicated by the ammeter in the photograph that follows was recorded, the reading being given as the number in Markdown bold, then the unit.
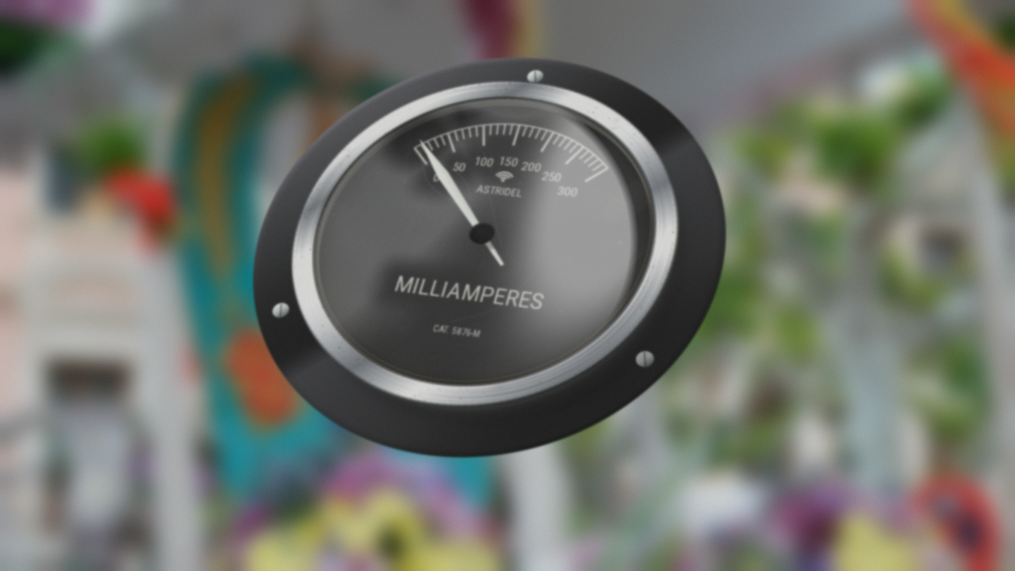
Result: **10** mA
